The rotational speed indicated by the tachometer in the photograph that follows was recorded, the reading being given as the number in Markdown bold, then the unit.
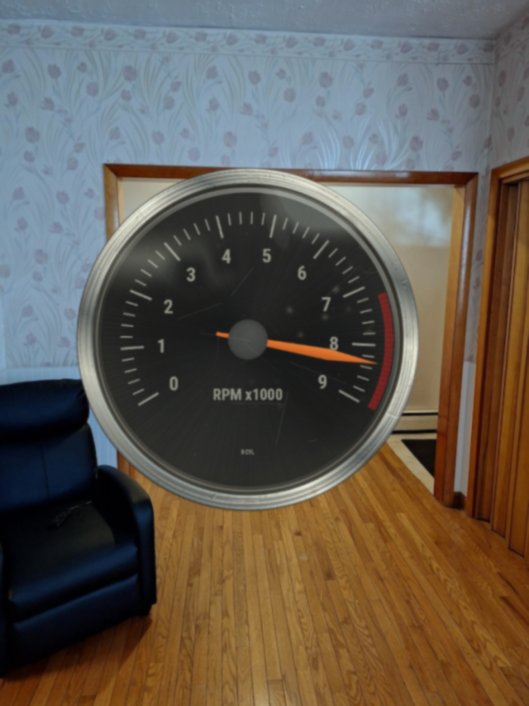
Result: **8300** rpm
